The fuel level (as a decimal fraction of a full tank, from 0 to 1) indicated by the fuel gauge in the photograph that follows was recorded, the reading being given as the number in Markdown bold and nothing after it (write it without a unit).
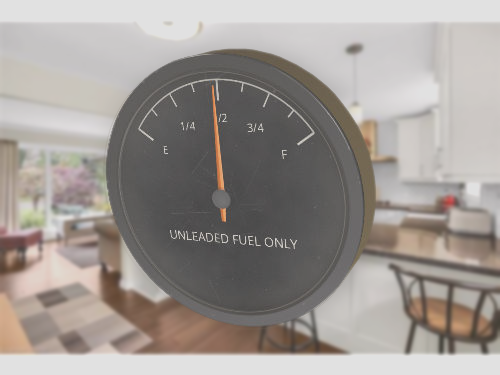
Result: **0.5**
